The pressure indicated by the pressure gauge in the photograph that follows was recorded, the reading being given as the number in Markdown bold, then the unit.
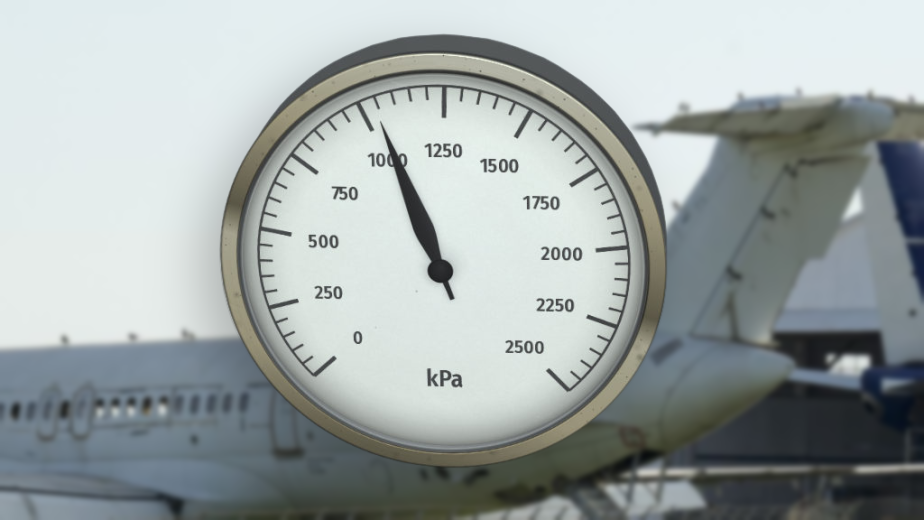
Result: **1050** kPa
